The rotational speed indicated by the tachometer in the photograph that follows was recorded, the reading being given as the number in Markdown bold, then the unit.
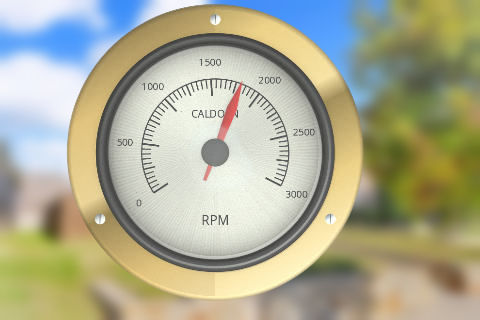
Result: **1800** rpm
